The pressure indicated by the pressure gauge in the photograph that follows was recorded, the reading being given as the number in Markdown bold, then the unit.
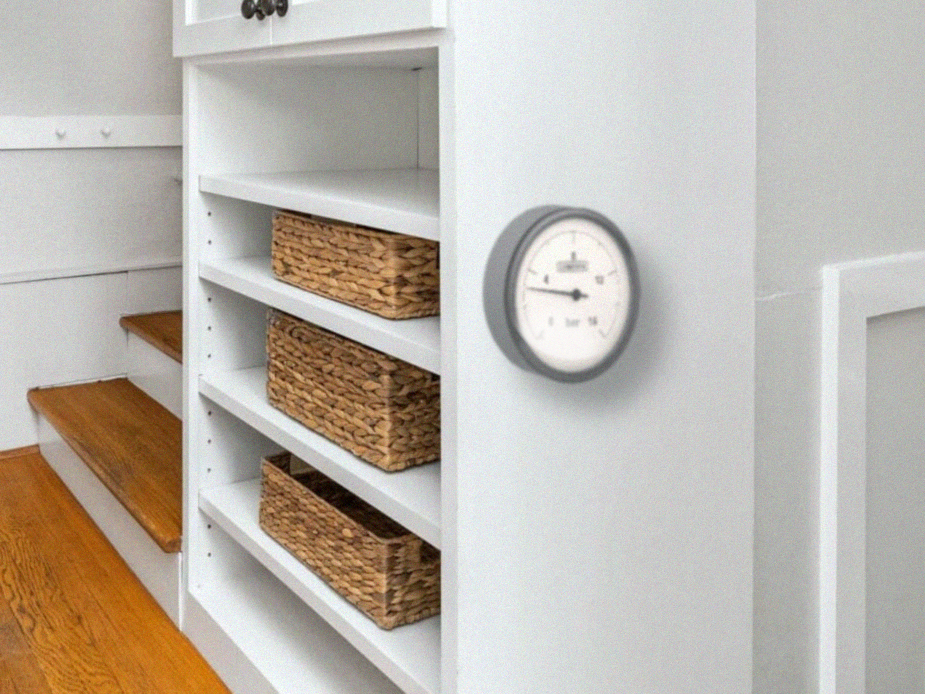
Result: **3** bar
